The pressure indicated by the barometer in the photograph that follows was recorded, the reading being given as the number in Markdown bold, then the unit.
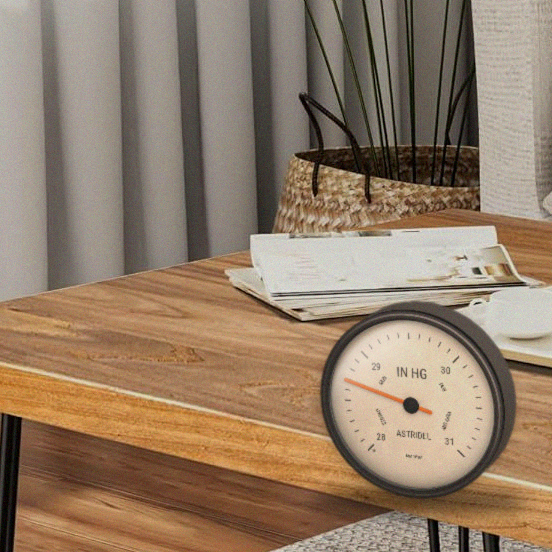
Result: **28.7** inHg
